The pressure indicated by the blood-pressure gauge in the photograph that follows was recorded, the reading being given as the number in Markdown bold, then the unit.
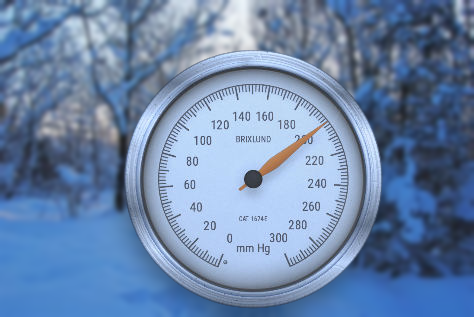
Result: **200** mmHg
